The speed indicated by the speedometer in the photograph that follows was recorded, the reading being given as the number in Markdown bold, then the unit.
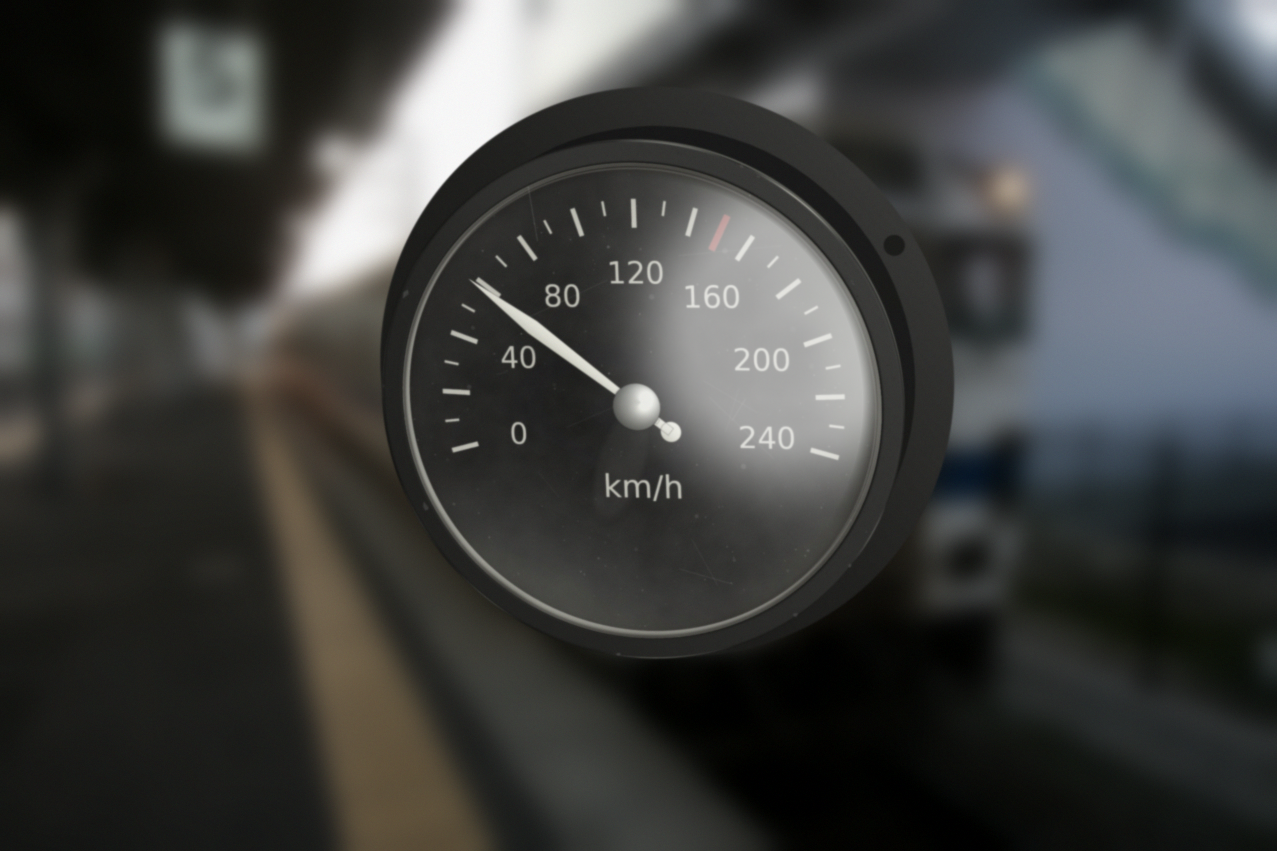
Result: **60** km/h
